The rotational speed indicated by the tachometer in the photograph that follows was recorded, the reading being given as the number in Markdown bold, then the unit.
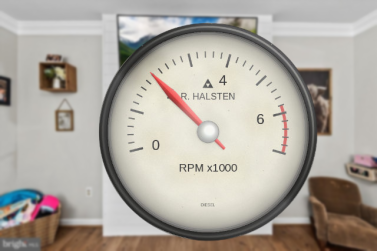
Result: **2000** rpm
